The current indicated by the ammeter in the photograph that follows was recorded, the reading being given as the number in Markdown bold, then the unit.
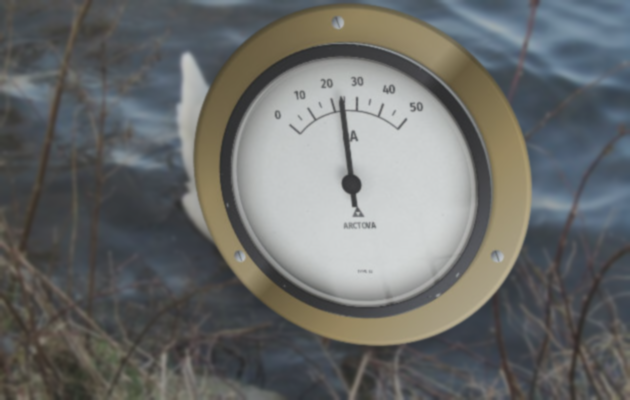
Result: **25** µA
